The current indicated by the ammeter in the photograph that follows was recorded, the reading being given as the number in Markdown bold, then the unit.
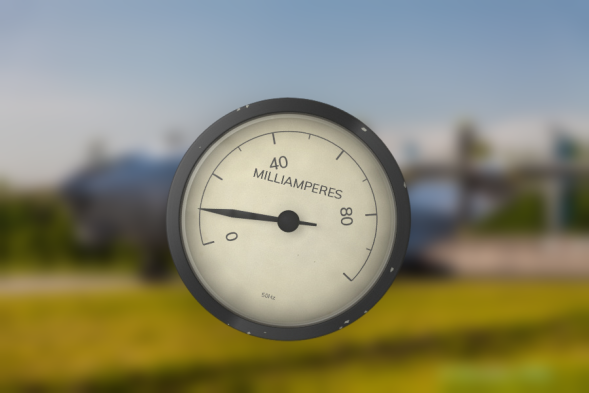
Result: **10** mA
